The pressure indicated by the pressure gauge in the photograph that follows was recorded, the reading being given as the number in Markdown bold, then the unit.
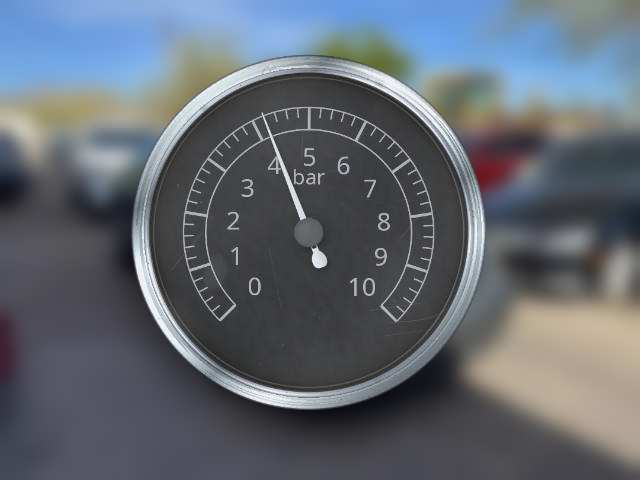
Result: **4.2** bar
